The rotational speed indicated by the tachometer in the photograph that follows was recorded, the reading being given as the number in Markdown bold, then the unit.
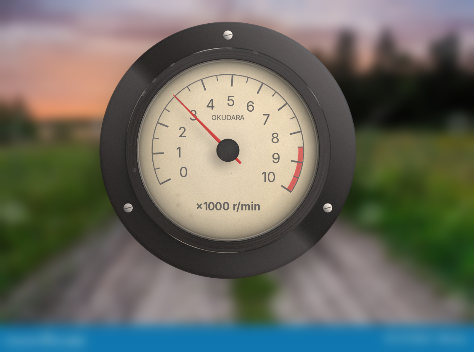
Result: **3000** rpm
